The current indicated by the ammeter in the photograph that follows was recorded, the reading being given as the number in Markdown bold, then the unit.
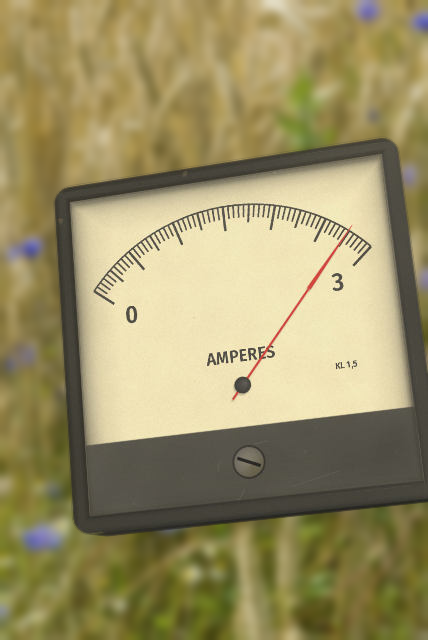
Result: **2.75** A
